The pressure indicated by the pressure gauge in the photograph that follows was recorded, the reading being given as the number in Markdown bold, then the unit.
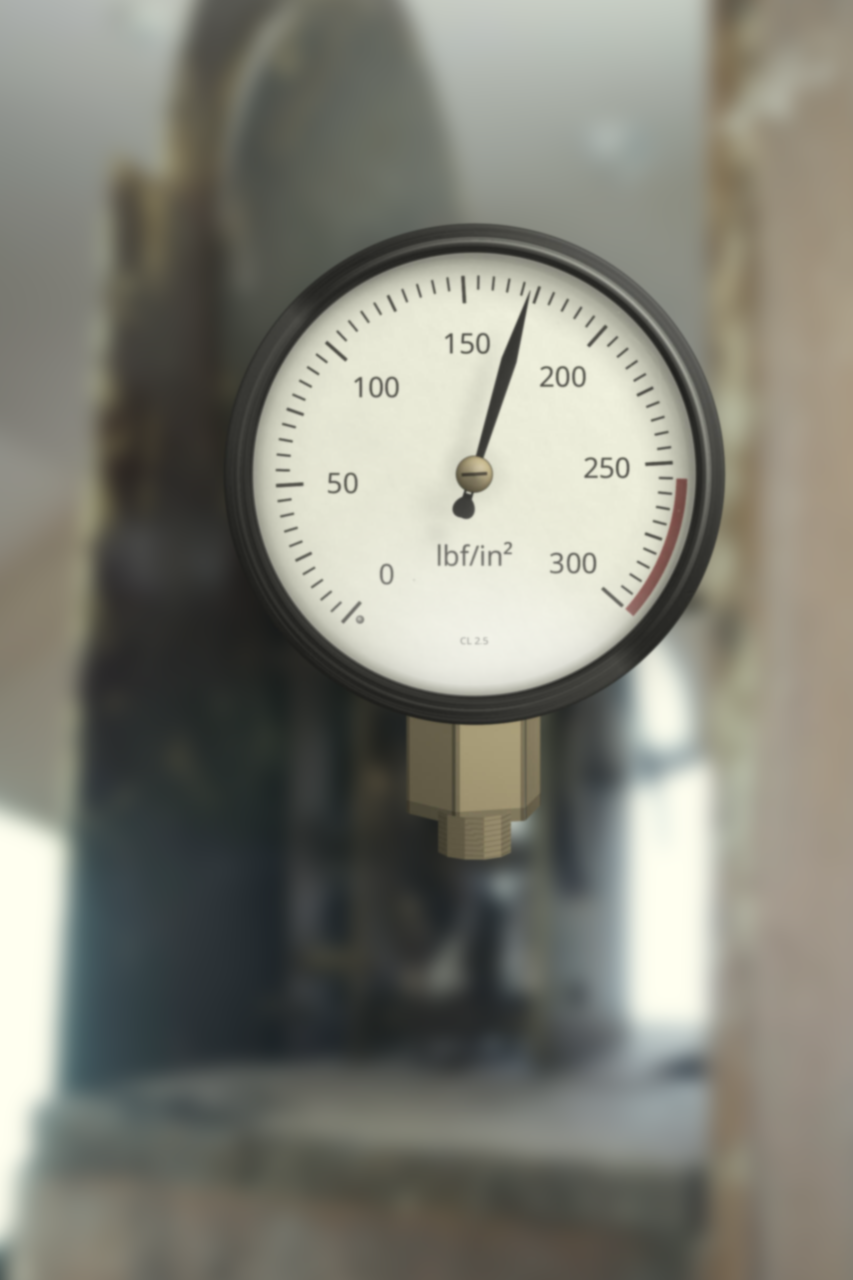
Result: **172.5** psi
